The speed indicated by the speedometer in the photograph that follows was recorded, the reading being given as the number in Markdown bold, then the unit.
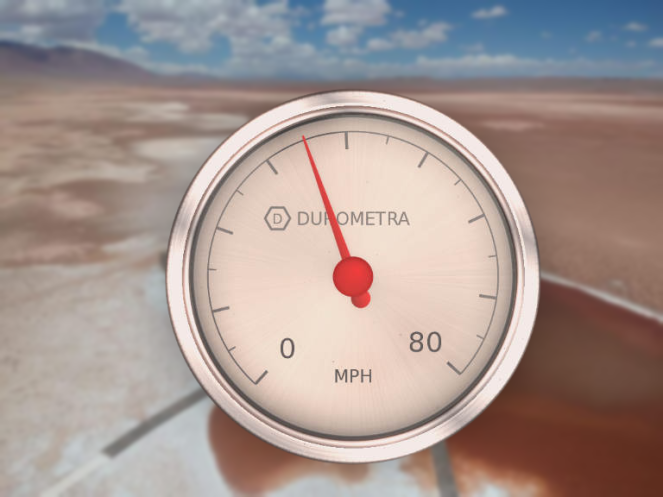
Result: **35** mph
